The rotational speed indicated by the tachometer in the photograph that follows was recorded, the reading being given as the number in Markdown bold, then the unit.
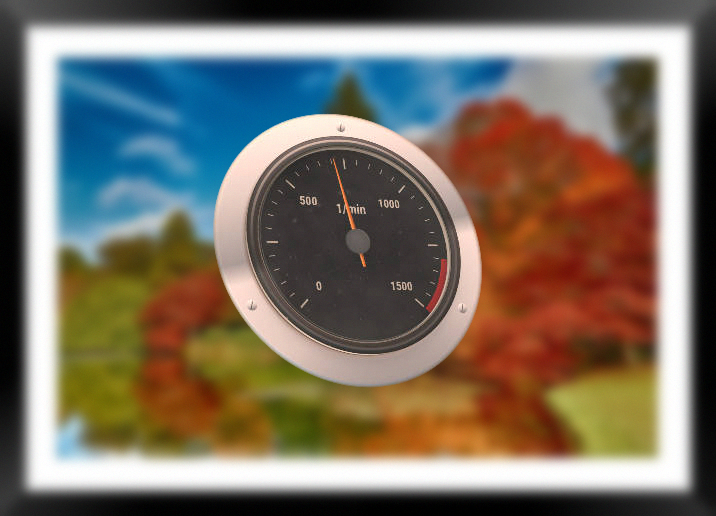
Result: **700** rpm
